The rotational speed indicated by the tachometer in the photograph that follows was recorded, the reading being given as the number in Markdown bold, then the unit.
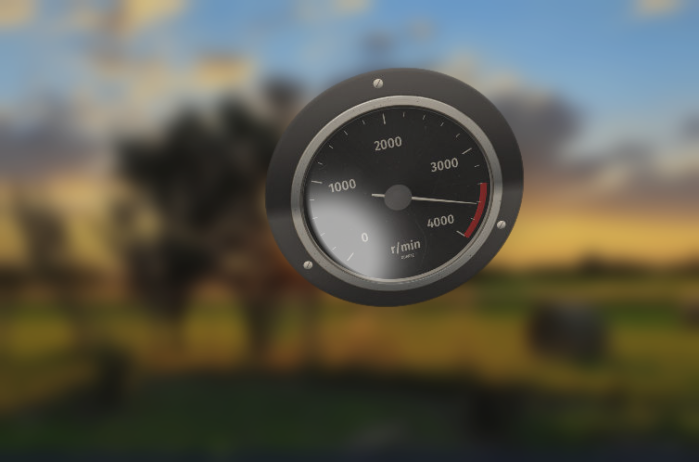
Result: **3600** rpm
